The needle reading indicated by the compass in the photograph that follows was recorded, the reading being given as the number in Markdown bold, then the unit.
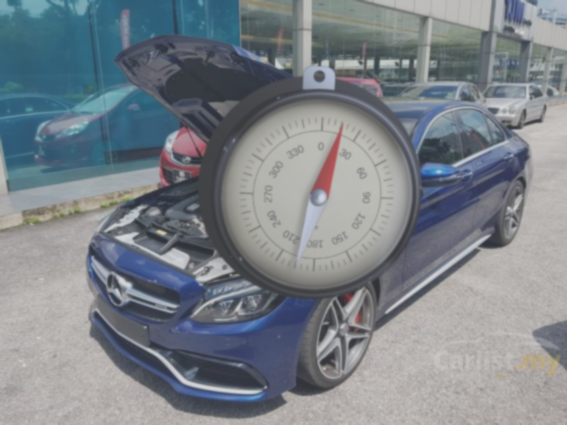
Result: **15** °
